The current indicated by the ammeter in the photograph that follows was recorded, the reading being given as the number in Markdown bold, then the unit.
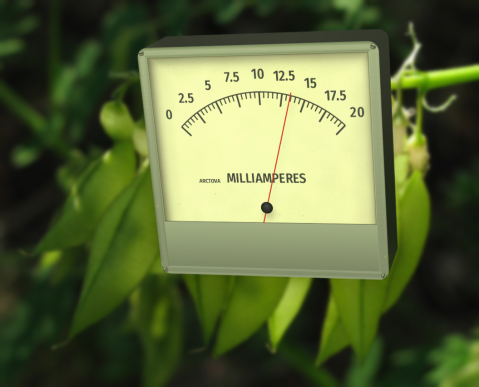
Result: **13.5** mA
